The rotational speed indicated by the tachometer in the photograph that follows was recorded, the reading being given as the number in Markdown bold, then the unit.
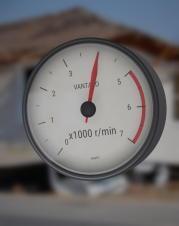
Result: **4000** rpm
